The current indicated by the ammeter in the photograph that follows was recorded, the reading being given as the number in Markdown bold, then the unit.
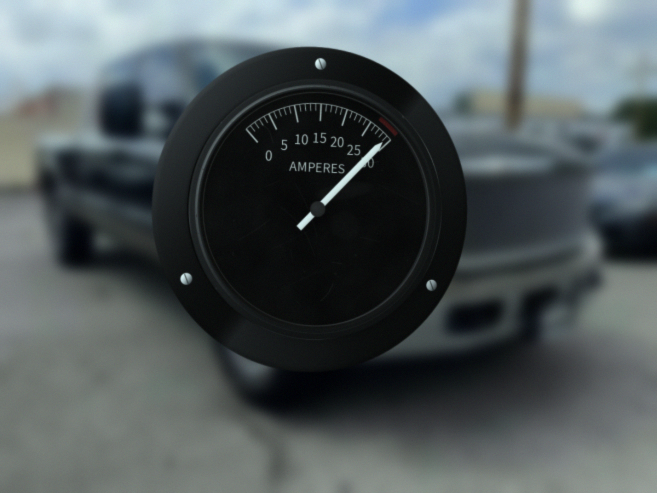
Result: **29** A
